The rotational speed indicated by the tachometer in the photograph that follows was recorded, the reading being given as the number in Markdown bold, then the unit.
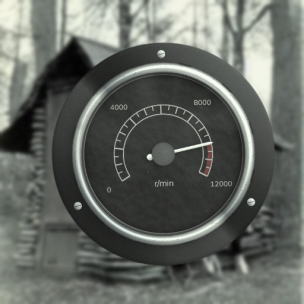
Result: **10000** rpm
